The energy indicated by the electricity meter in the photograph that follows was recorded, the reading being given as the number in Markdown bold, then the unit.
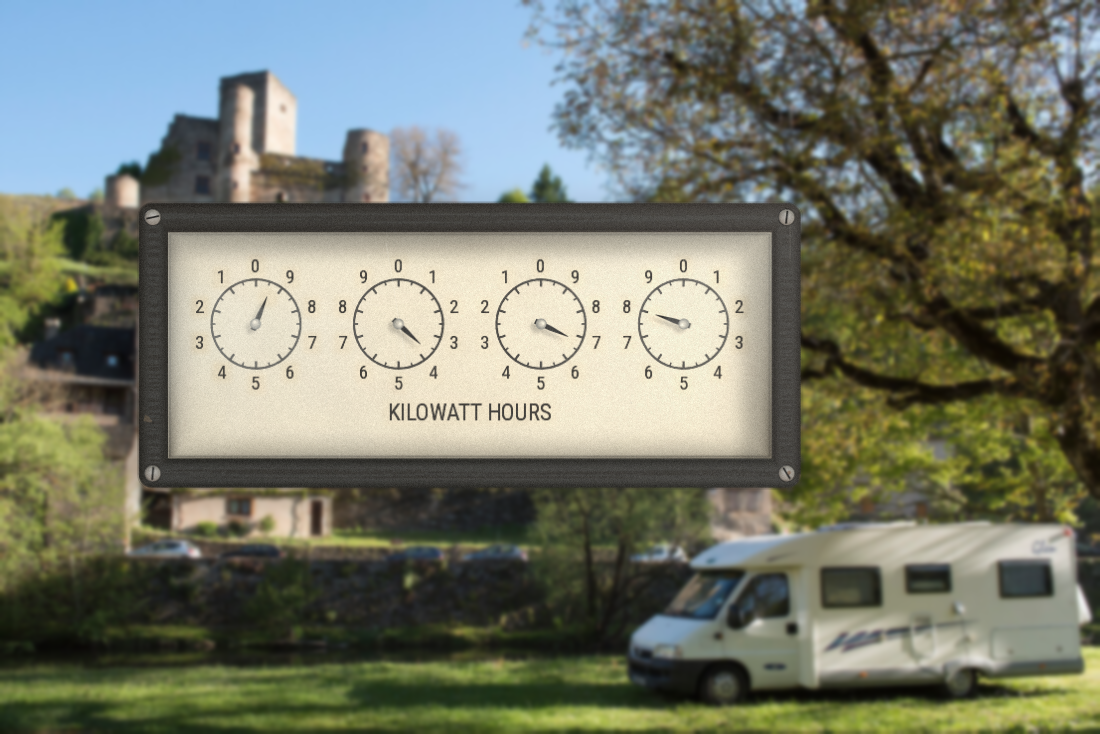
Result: **9368** kWh
